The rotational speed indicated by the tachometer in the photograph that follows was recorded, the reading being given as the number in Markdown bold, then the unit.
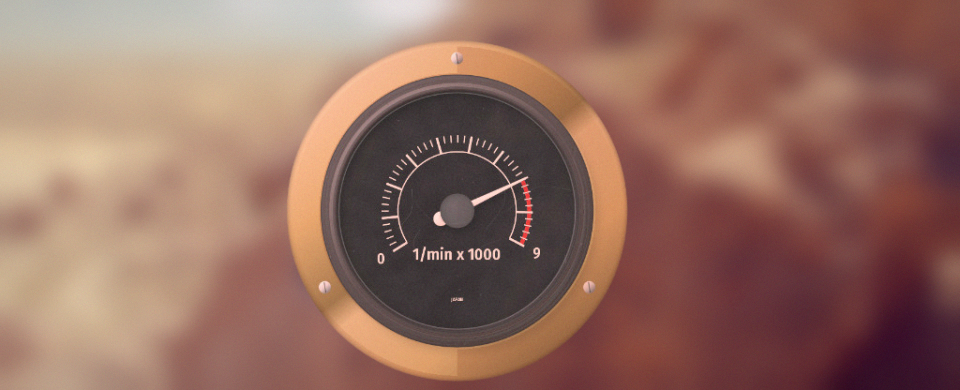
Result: **7000** rpm
